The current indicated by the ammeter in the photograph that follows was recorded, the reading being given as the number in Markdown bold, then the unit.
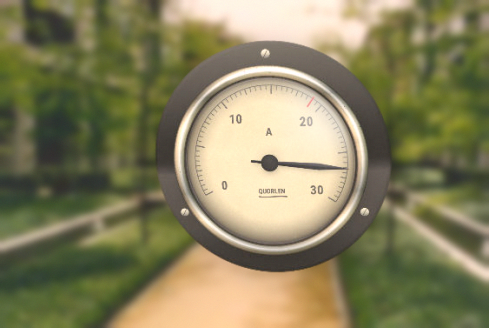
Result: **26.5** A
